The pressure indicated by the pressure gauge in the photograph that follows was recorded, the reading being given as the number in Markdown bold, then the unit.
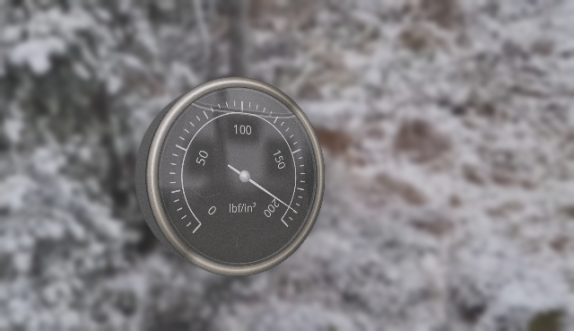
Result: **190** psi
